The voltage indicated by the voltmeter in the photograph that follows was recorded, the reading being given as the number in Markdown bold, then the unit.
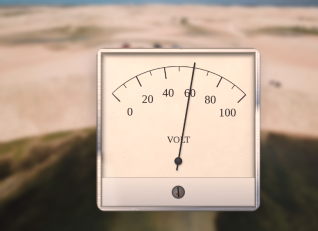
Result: **60** V
